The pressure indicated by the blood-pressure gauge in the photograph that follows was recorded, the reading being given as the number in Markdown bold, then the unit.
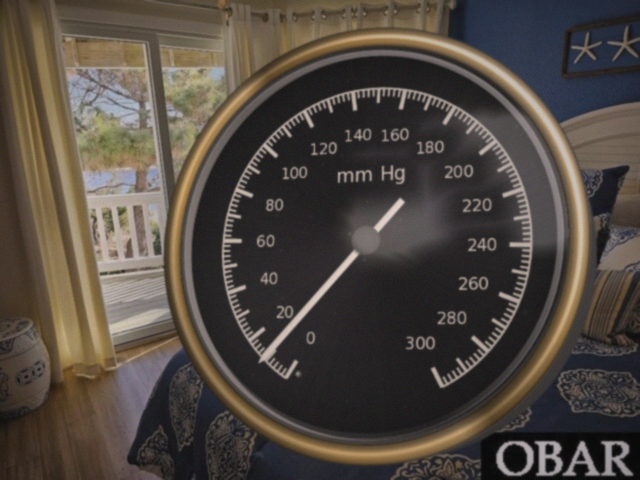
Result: **10** mmHg
